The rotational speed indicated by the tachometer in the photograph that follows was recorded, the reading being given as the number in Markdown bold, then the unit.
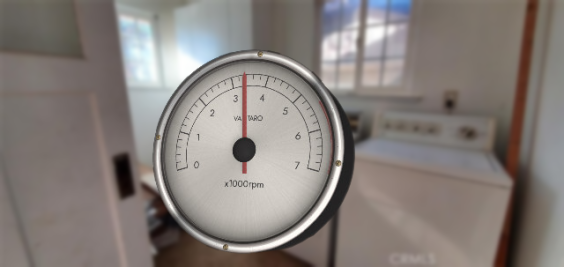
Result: **3400** rpm
